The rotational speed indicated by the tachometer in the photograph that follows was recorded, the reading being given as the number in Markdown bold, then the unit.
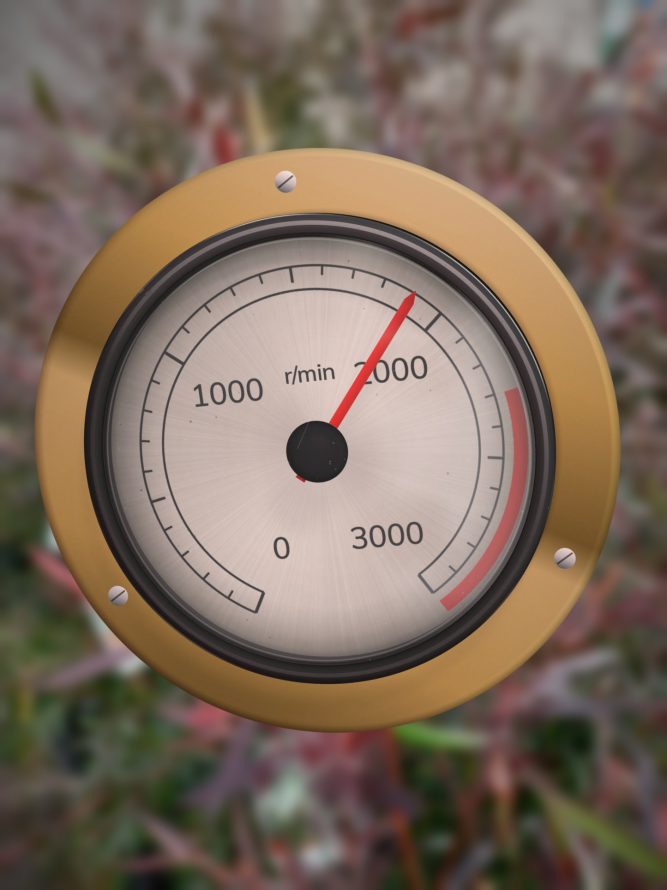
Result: **1900** rpm
